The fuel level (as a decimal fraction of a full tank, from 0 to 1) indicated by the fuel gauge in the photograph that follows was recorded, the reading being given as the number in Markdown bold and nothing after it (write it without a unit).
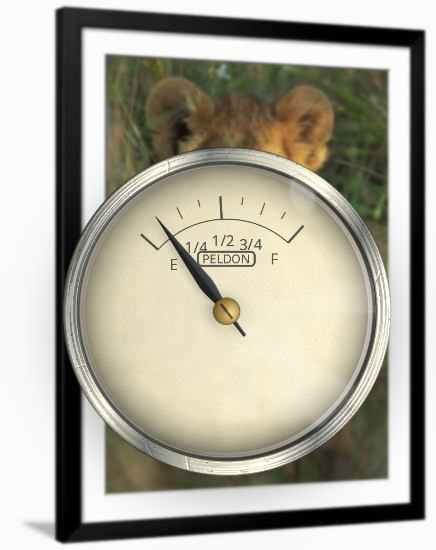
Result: **0.125**
